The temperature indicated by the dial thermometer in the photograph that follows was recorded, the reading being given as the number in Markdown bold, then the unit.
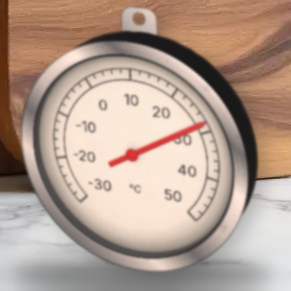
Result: **28** °C
